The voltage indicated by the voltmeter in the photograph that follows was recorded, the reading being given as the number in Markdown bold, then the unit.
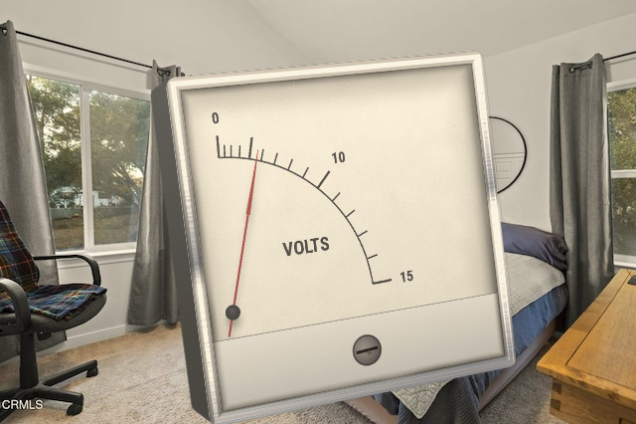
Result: **5.5** V
